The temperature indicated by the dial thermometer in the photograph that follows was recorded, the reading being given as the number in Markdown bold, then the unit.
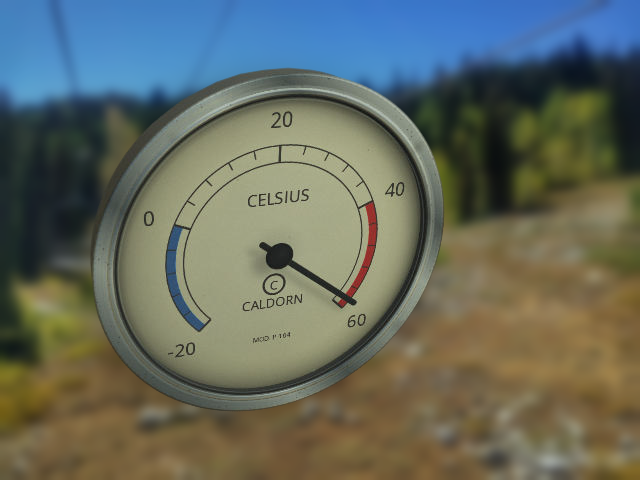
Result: **58** °C
